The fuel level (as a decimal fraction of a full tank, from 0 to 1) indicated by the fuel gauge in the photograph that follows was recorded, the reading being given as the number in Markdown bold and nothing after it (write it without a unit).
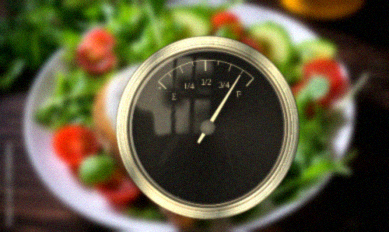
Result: **0.875**
